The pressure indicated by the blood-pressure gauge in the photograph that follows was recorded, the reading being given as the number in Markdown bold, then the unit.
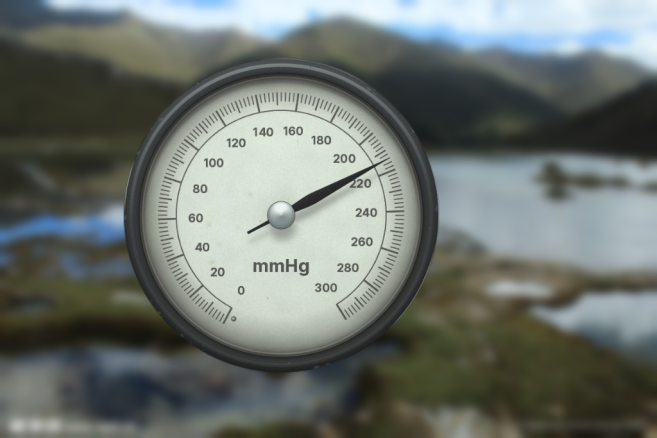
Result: **214** mmHg
